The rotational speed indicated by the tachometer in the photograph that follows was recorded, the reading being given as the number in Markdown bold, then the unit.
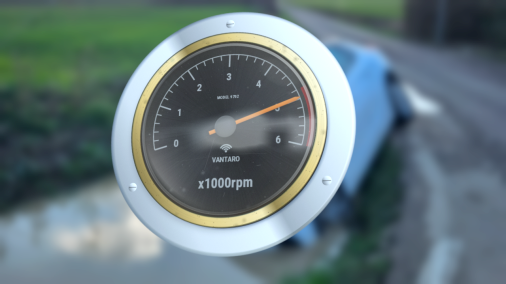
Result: **5000** rpm
